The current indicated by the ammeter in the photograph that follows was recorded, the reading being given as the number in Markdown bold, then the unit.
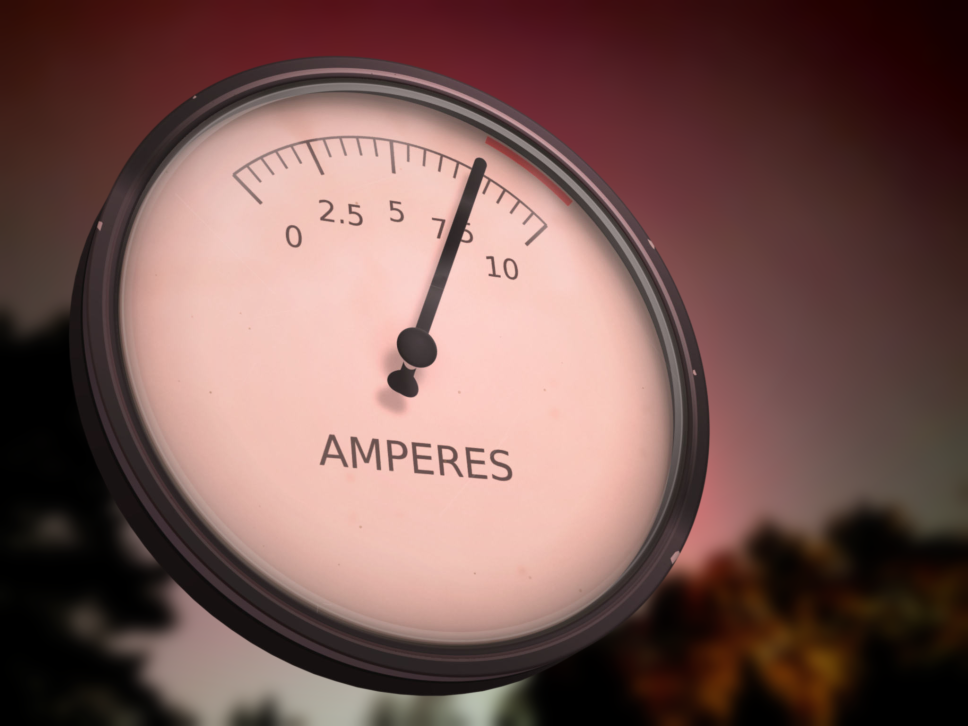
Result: **7.5** A
